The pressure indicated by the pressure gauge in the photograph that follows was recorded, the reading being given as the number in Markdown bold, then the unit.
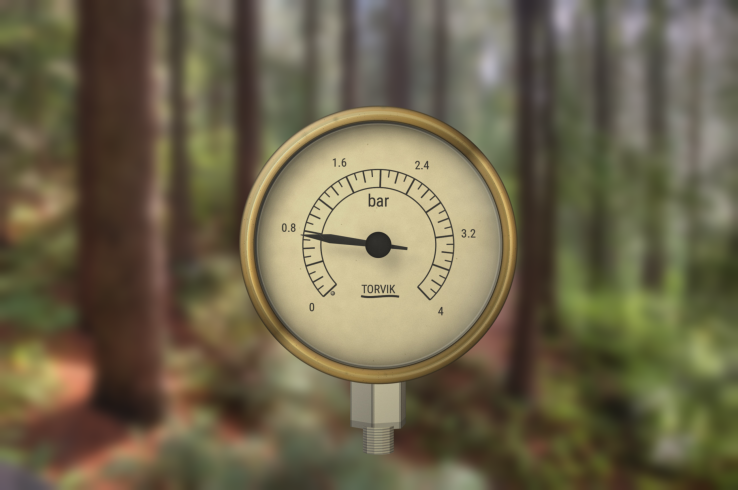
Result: **0.75** bar
